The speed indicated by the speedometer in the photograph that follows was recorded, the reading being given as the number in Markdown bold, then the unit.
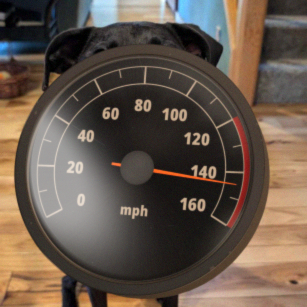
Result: **145** mph
